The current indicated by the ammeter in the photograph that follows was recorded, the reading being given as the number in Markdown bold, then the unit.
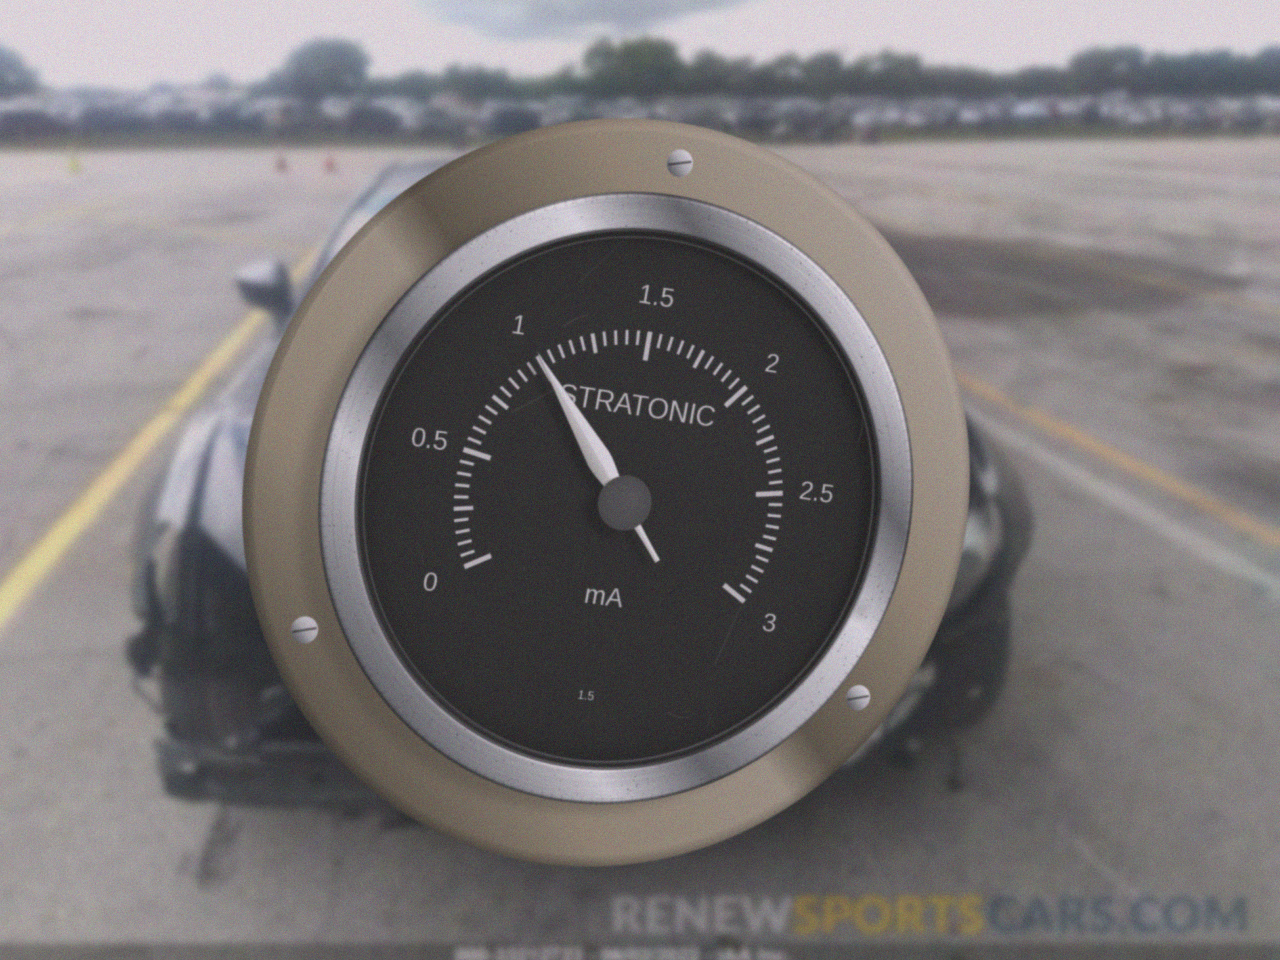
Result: **1** mA
